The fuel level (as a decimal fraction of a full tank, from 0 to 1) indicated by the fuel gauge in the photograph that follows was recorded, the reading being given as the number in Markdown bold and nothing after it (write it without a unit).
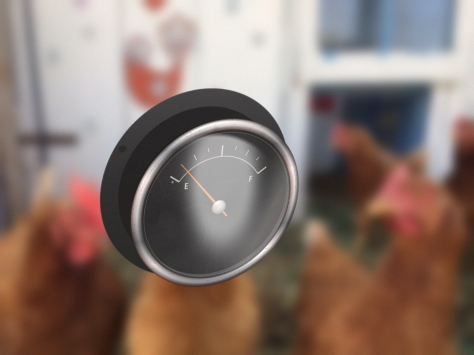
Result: **0.125**
